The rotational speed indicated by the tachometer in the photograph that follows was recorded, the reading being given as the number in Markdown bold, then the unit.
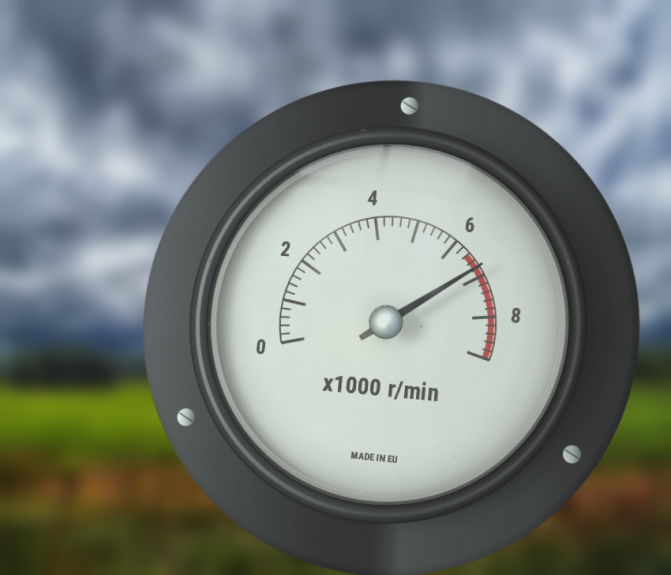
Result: **6800** rpm
